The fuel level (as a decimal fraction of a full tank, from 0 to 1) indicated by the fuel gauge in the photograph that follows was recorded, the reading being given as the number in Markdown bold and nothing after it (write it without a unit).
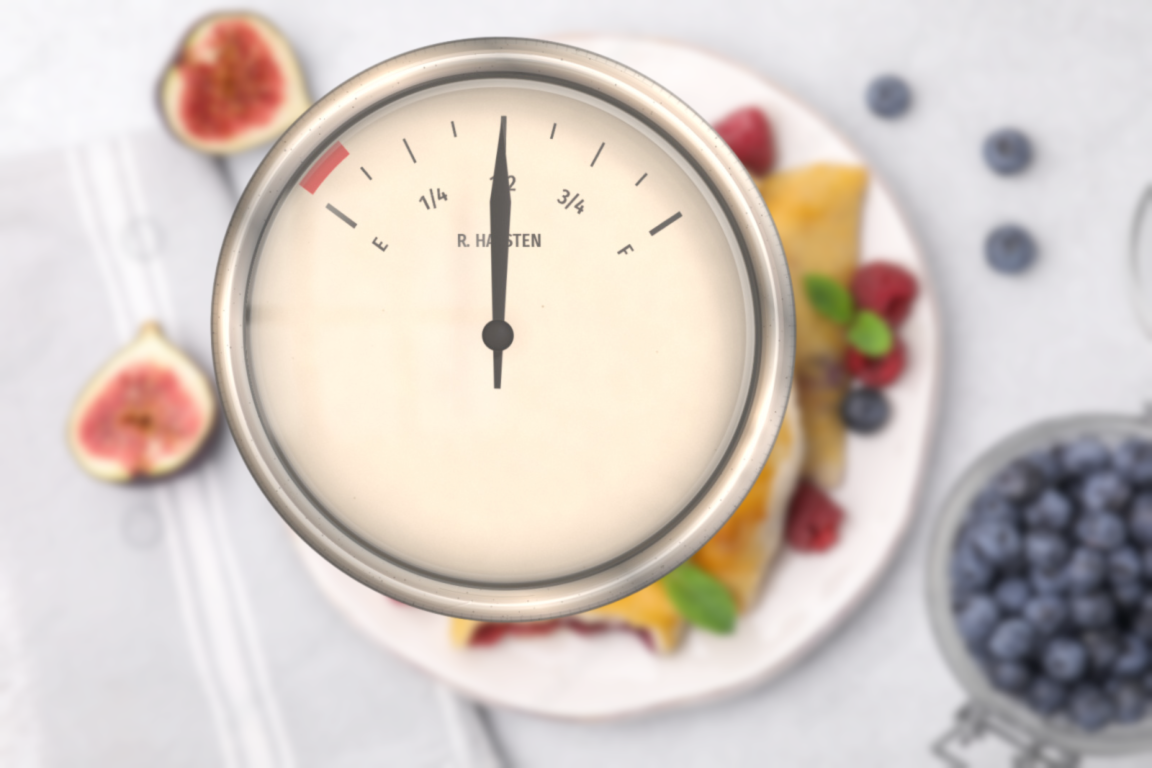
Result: **0.5**
